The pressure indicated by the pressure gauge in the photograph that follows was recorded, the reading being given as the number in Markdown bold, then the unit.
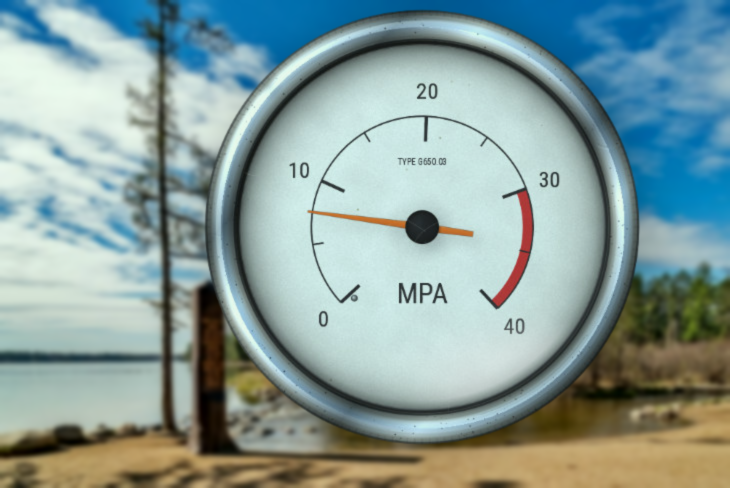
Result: **7.5** MPa
